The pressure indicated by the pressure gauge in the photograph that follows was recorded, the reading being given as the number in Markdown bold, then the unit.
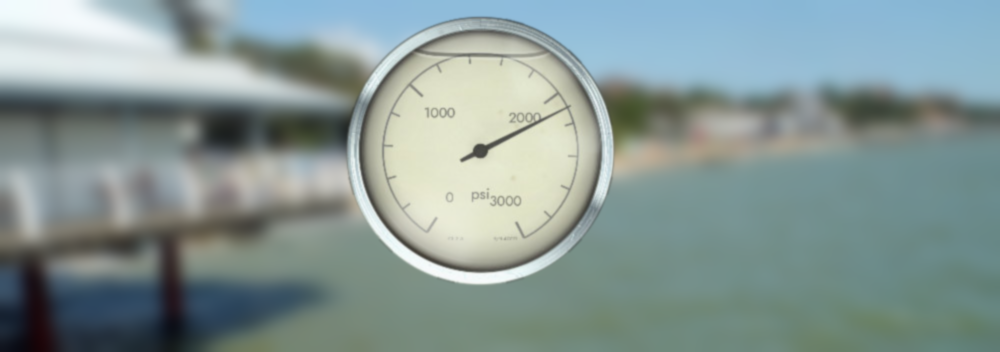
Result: **2100** psi
